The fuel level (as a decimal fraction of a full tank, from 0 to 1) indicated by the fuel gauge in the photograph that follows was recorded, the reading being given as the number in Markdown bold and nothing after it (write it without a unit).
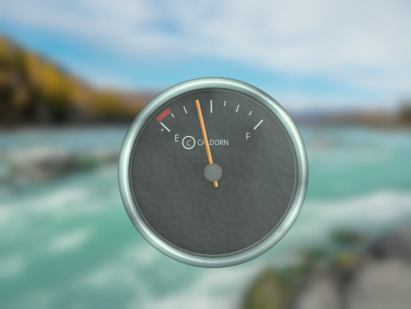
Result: **0.375**
